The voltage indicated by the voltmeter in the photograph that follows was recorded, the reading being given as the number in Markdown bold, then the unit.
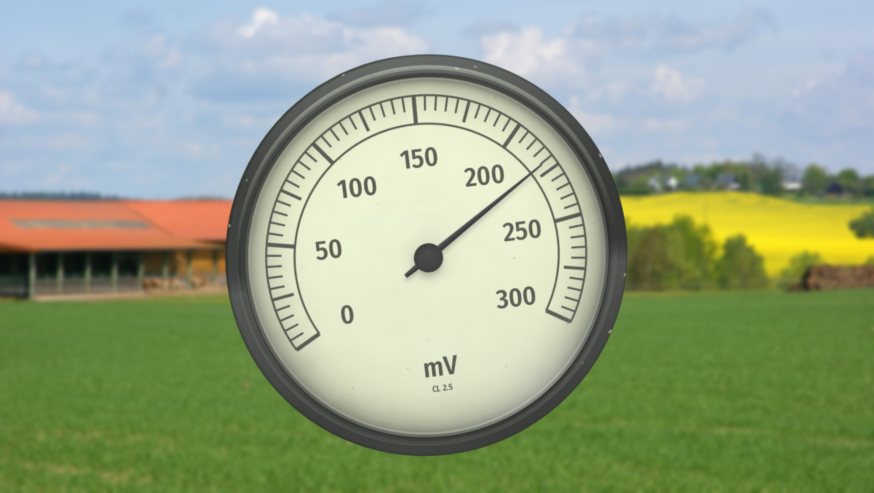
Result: **220** mV
